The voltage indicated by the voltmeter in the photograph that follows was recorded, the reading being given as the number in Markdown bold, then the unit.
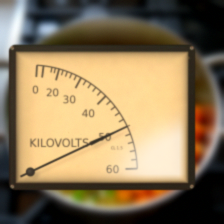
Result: **50** kV
